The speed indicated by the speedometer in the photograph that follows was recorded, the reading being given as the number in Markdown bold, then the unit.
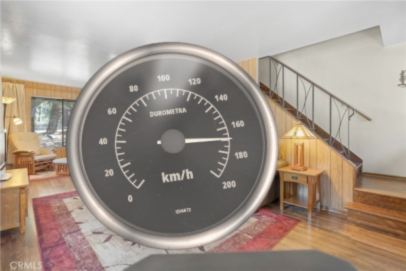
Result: **170** km/h
